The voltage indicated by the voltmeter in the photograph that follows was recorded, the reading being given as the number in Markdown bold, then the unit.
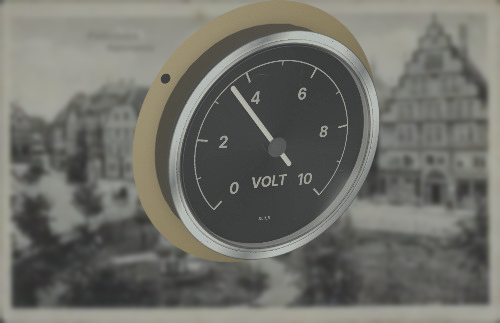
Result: **3.5** V
